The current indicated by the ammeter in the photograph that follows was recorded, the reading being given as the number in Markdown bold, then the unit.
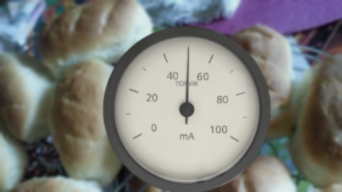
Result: **50** mA
